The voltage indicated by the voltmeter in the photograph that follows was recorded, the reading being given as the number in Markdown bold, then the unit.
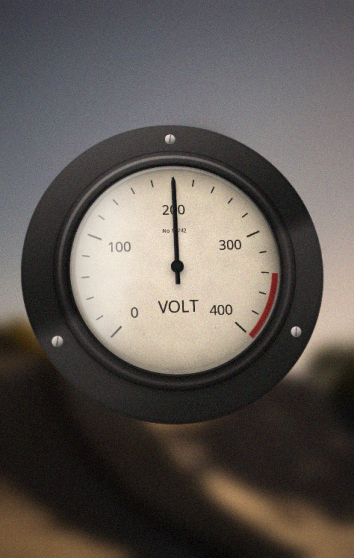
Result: **200** V
